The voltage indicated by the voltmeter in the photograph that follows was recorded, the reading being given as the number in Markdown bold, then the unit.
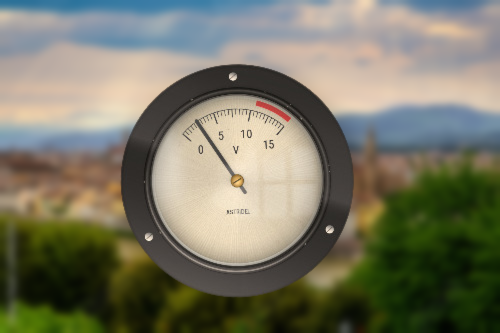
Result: **2.5** V
